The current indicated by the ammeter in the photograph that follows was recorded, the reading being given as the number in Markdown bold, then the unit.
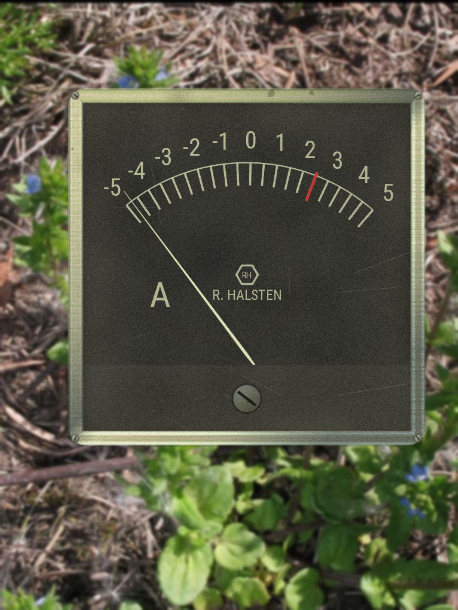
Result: **-4.75** A
